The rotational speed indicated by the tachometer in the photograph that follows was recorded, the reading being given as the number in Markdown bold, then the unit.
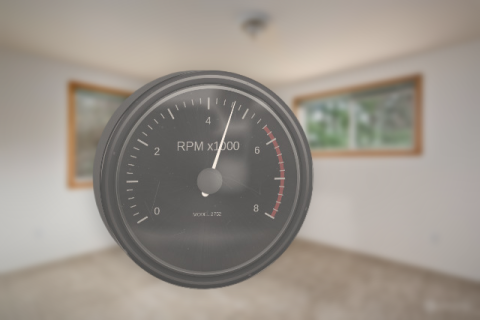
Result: **4600** rpm
